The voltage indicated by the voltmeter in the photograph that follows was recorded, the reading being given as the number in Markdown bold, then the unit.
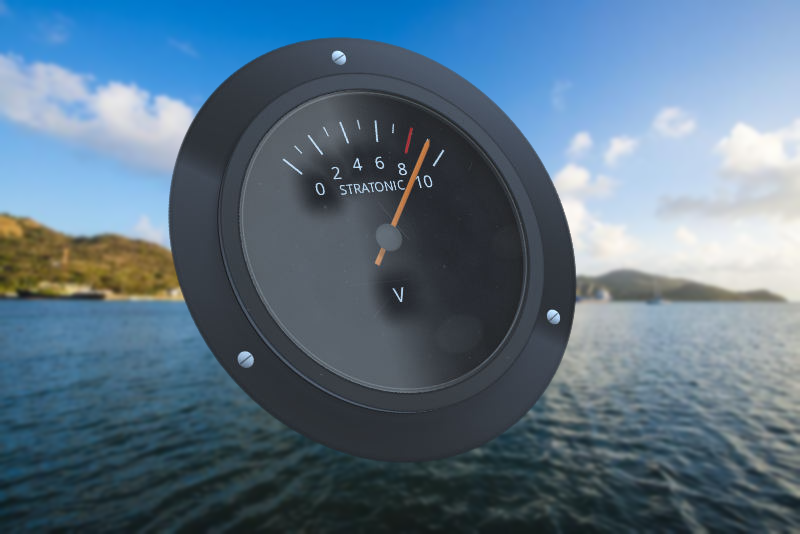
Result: **9** V
